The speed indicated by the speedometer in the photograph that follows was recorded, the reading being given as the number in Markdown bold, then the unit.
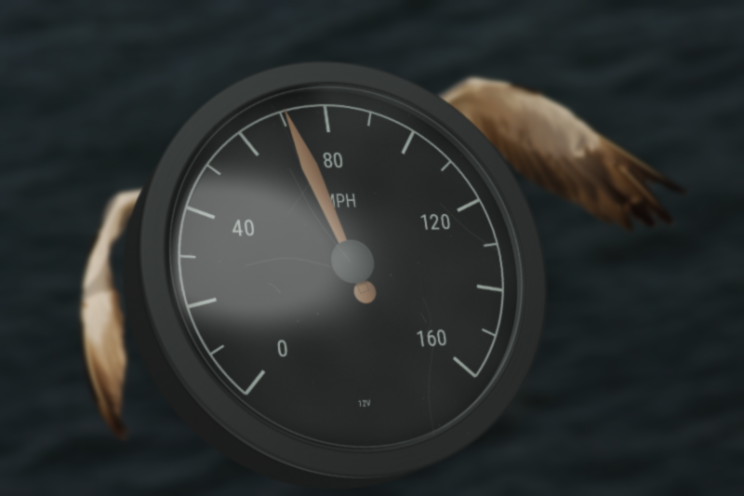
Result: **70** mph
